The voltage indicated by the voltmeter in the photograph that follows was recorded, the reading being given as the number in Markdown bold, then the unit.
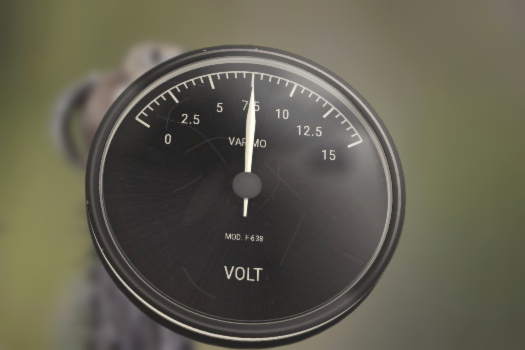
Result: **7.5** V
